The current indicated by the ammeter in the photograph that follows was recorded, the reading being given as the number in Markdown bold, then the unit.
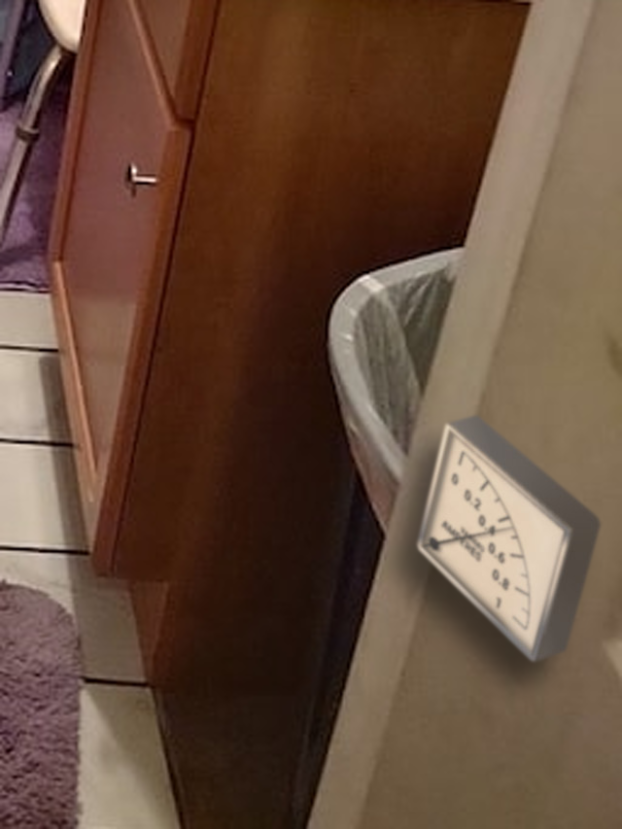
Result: **0.45** A
